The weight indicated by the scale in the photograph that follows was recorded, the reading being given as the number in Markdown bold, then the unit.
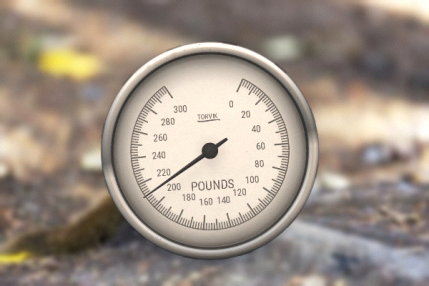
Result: **210** lb
